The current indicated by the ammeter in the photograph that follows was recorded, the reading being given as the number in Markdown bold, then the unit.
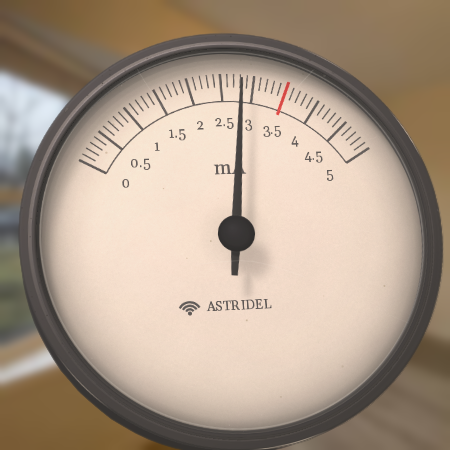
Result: **2.8** mA
